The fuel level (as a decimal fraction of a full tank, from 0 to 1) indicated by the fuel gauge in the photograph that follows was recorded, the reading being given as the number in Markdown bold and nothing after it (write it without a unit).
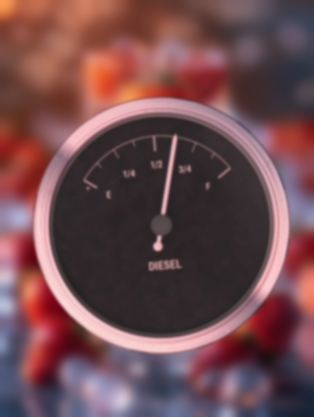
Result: **0.625**
